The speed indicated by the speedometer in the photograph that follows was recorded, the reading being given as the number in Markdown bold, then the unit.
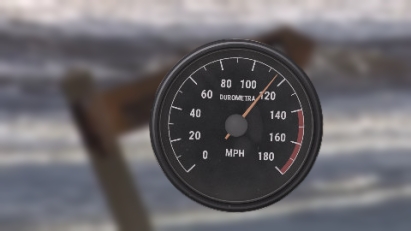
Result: **115** mph
